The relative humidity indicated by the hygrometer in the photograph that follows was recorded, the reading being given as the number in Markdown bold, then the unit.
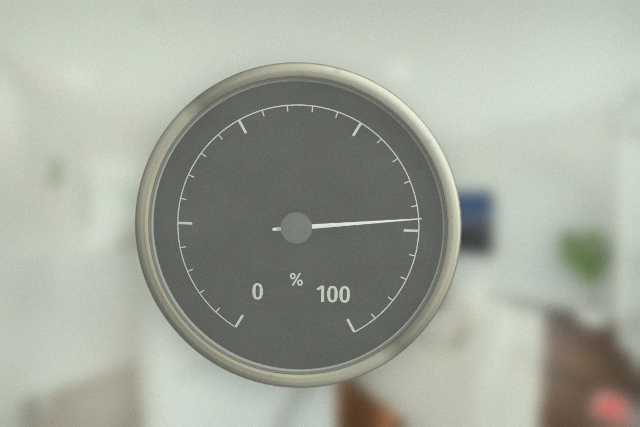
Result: **78** %
